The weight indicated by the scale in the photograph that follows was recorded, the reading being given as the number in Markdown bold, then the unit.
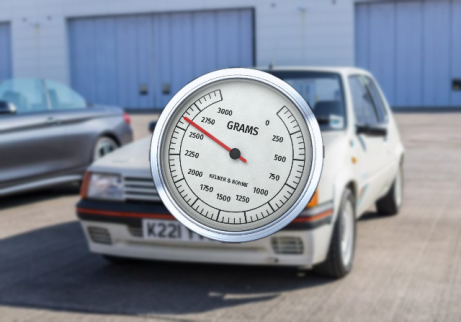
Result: **2600** g
